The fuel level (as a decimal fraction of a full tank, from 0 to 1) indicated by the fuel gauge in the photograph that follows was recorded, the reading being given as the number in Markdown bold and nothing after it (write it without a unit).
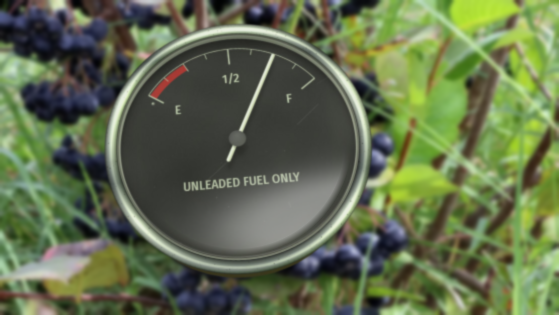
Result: **0.75**
